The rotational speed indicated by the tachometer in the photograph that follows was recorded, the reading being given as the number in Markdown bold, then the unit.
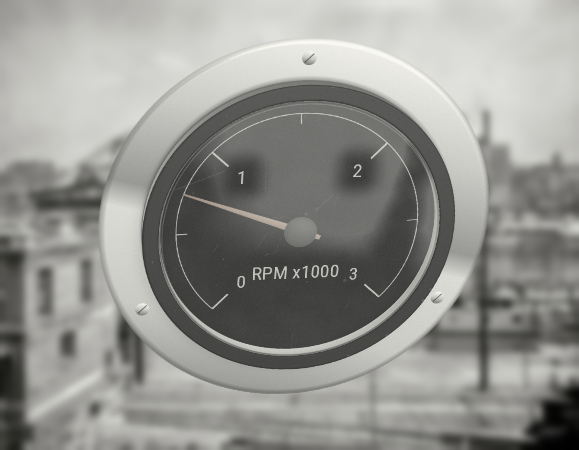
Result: **750** rpm
